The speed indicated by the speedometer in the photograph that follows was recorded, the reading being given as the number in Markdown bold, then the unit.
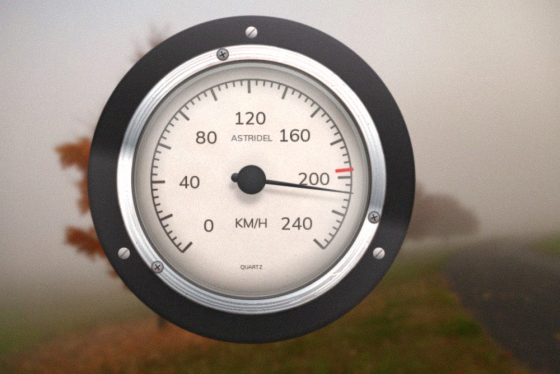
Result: **208** km/h
